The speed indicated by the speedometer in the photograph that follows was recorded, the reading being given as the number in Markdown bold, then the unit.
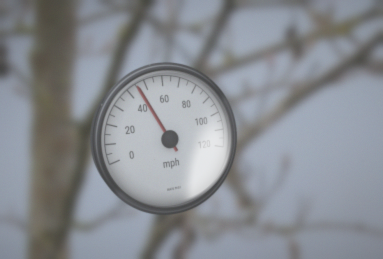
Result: **45** mph
